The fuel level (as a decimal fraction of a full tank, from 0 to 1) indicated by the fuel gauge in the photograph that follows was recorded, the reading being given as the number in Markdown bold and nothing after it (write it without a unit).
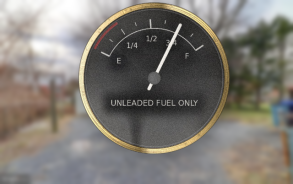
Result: **0.75**
